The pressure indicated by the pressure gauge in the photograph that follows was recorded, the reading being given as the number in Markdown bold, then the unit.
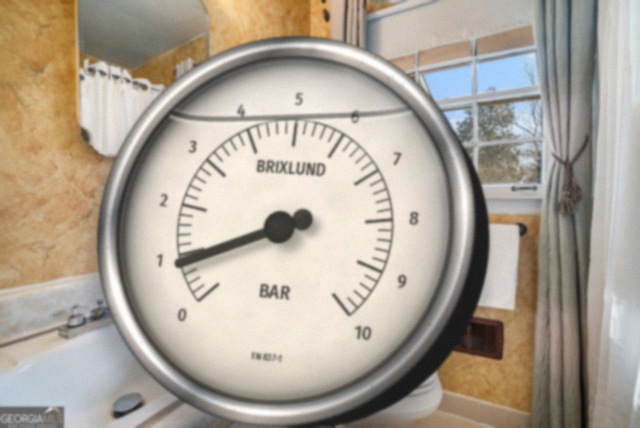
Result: **0.8** bar
